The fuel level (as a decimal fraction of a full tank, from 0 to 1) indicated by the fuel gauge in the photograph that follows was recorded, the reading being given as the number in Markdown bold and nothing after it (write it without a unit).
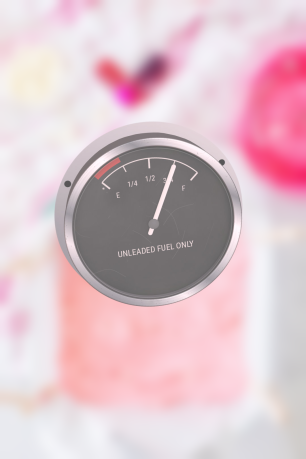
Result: **0.75**
